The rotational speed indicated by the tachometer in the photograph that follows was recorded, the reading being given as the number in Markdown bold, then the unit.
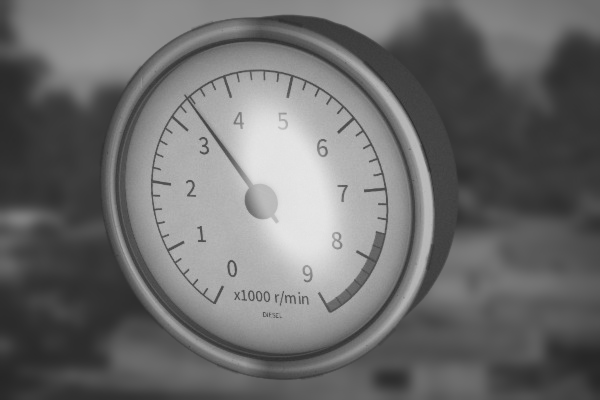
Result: **3400** rpm
